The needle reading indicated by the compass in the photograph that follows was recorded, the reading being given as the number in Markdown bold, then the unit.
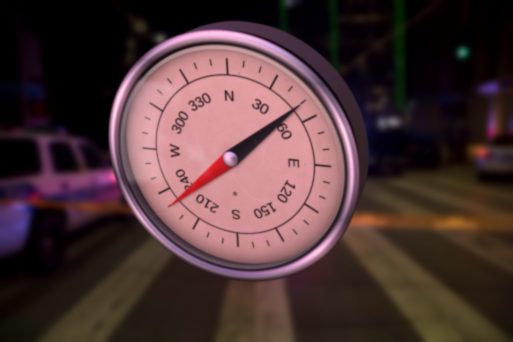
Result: **230** °
